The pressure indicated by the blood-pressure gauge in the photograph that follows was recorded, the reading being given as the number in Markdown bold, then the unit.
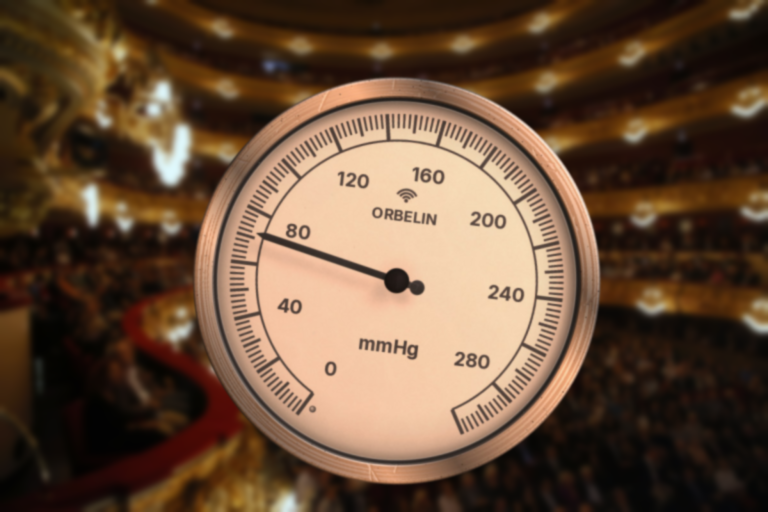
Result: **72** mmHg
